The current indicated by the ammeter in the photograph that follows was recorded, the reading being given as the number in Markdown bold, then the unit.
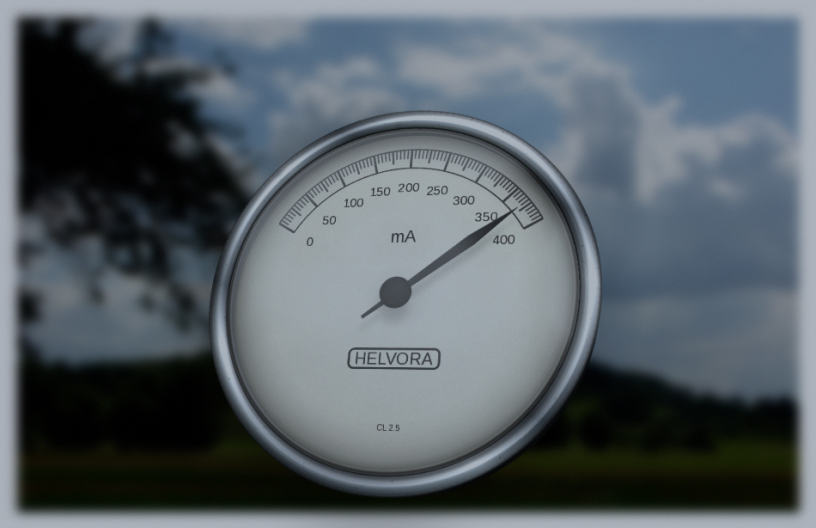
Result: **375** mA
